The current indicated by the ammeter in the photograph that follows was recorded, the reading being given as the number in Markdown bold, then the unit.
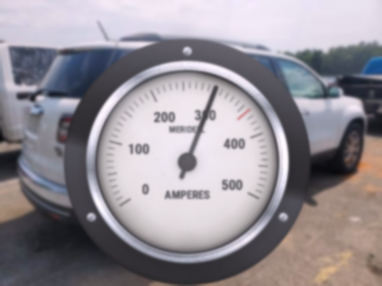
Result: **300** A
